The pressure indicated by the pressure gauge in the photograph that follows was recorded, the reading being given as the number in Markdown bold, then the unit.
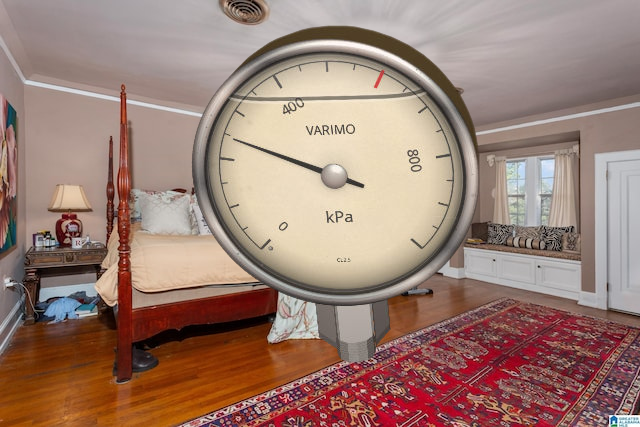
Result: **250** kPa
